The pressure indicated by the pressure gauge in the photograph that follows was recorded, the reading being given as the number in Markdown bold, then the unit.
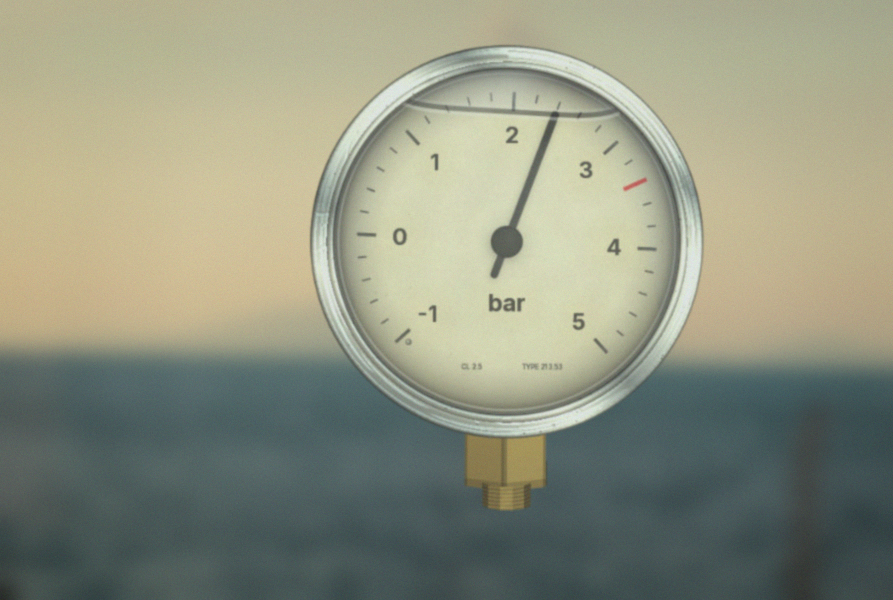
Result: **2.4** bar
